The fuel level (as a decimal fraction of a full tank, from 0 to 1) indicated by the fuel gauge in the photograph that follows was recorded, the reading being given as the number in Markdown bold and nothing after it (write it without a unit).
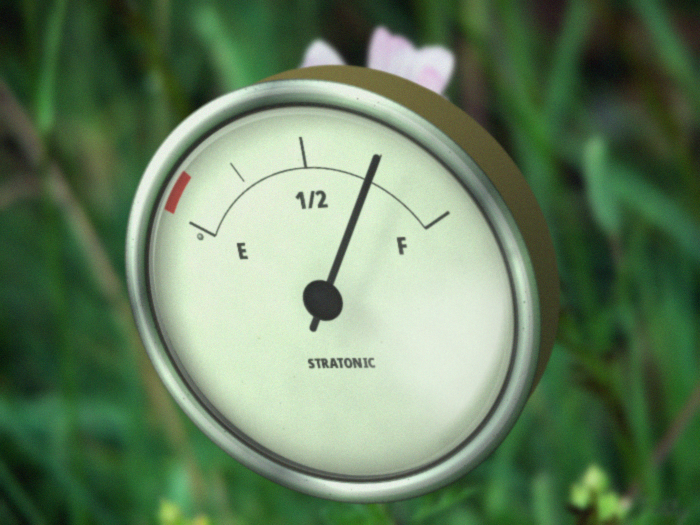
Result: **0.75**
